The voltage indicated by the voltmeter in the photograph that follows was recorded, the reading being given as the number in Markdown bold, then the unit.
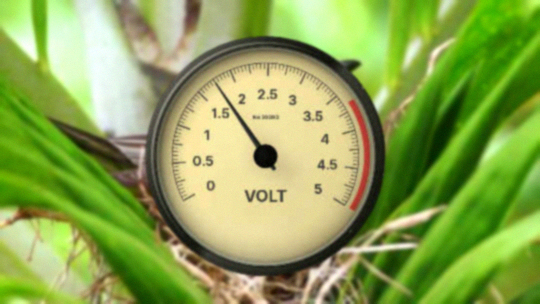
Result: **1.75** V
